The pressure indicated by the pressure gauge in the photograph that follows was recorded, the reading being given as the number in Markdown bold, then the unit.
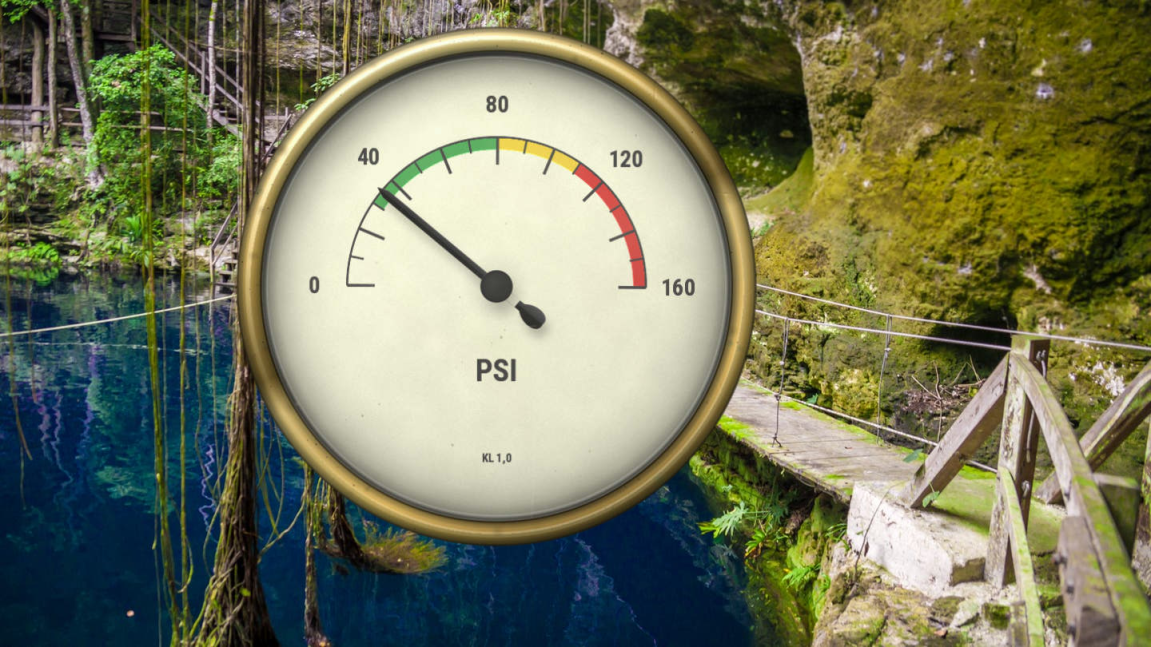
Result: **35** psi
